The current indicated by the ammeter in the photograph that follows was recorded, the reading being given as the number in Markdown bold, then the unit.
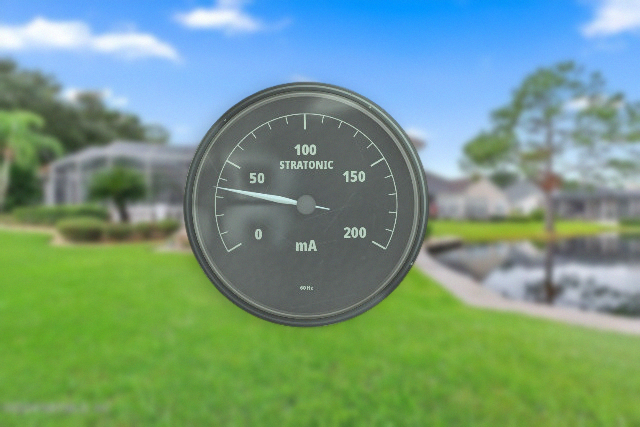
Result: **35** mA
